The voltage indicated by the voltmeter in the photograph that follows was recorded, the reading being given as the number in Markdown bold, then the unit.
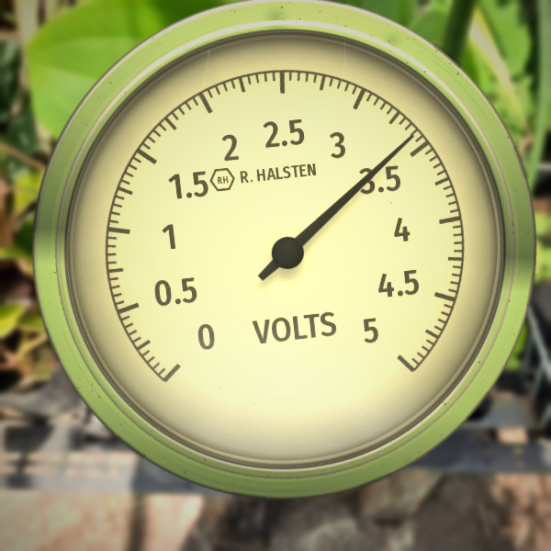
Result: **3.4** V
